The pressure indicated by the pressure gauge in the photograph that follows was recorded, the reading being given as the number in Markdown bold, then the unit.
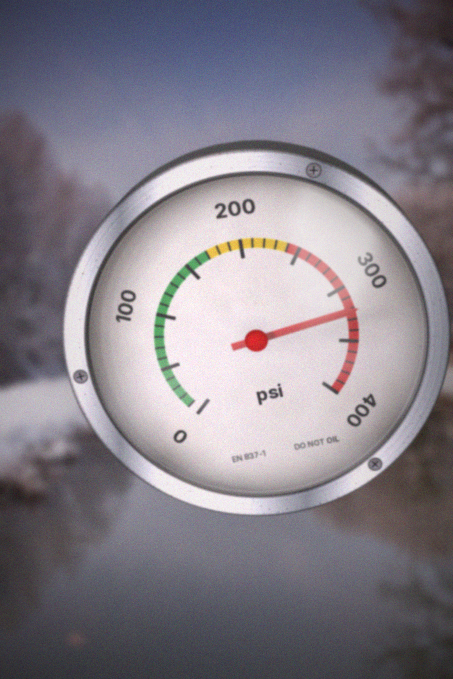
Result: **320** psi
